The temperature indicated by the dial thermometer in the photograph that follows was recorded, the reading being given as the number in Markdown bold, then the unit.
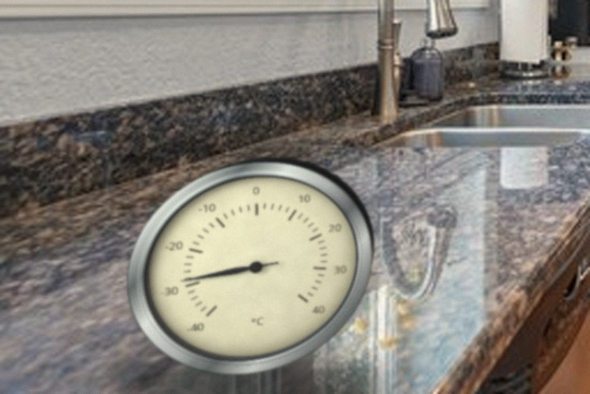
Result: **-28** °C
